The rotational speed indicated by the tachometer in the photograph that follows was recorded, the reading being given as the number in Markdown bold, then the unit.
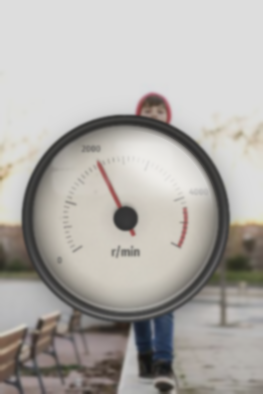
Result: **2000** rpm
